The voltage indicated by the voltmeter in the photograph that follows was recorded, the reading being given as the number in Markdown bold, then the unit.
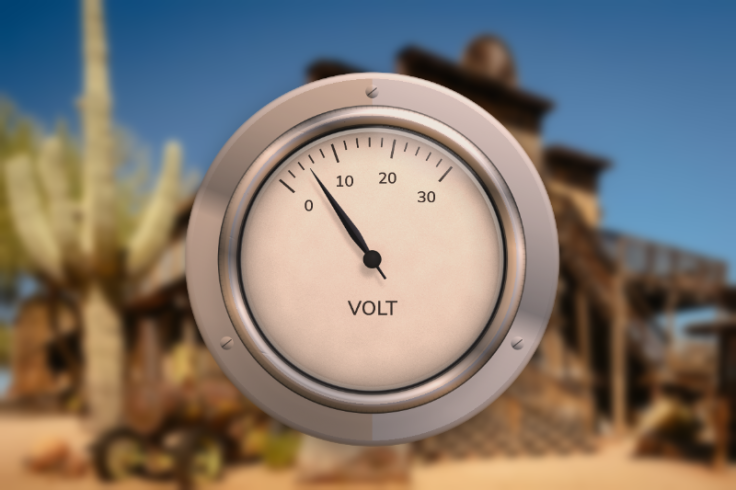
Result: **5** V
